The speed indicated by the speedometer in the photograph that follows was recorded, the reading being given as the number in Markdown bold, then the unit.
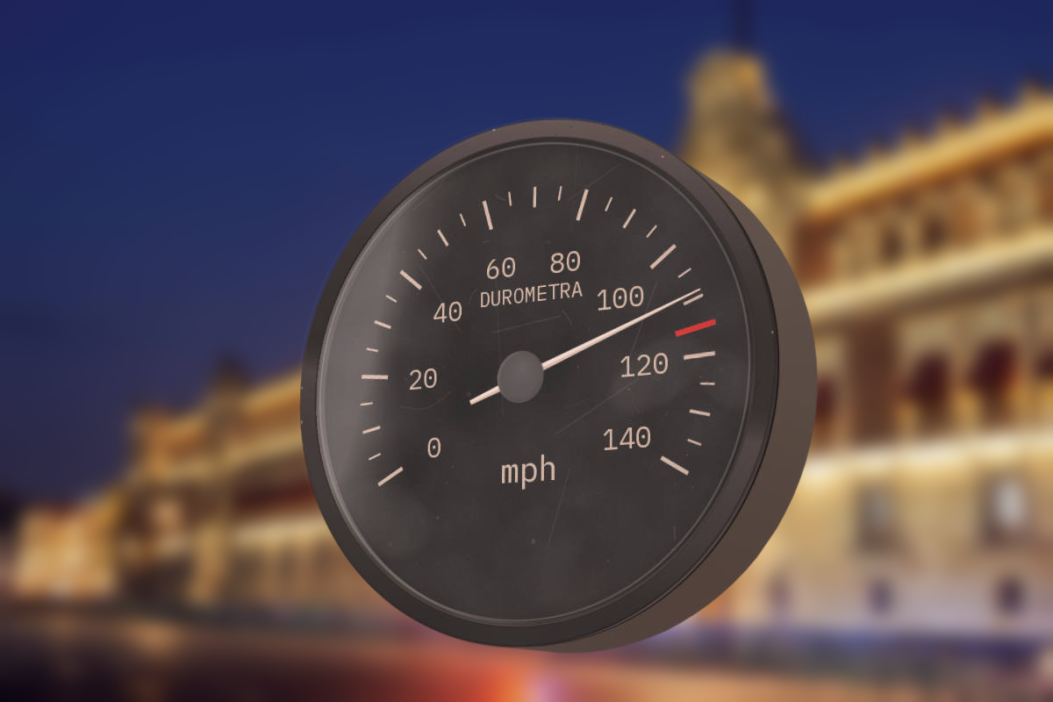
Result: **110** mph
